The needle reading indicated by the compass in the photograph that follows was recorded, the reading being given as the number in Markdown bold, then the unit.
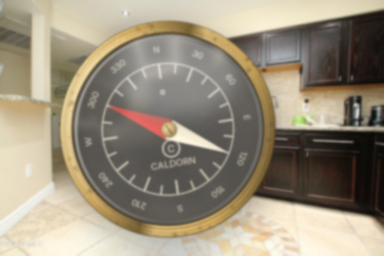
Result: **300** °
